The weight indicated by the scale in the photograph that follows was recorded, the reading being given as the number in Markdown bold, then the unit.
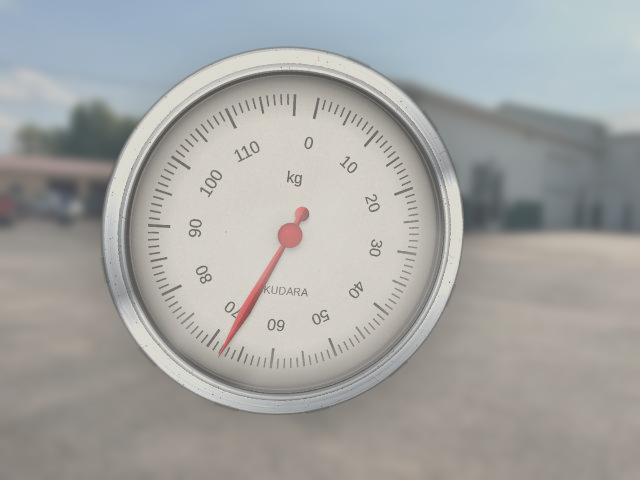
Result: **68** kg
